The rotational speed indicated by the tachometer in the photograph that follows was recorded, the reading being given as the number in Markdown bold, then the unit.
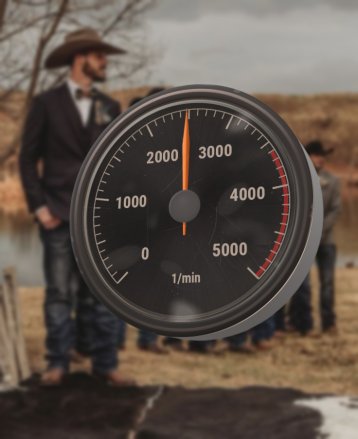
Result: **2500** rpm
